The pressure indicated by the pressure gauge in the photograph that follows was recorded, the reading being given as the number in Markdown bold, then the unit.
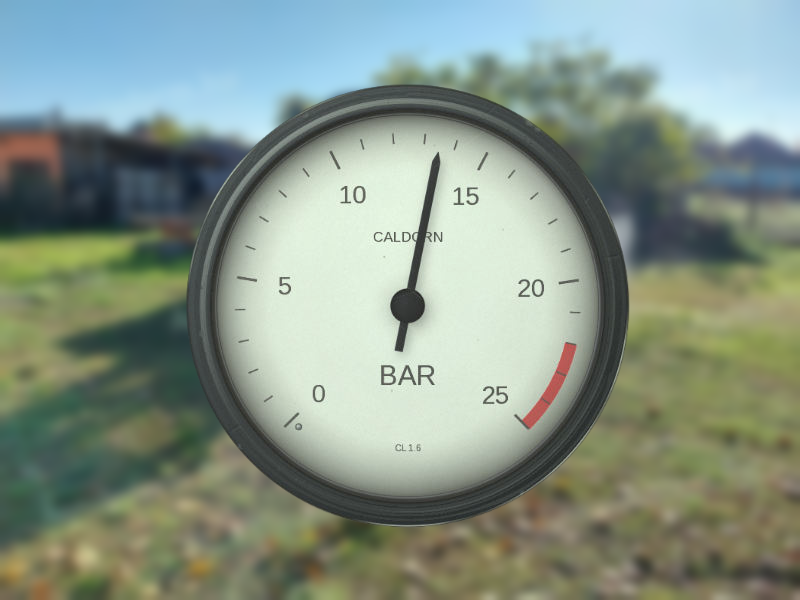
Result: **13.5** bar
